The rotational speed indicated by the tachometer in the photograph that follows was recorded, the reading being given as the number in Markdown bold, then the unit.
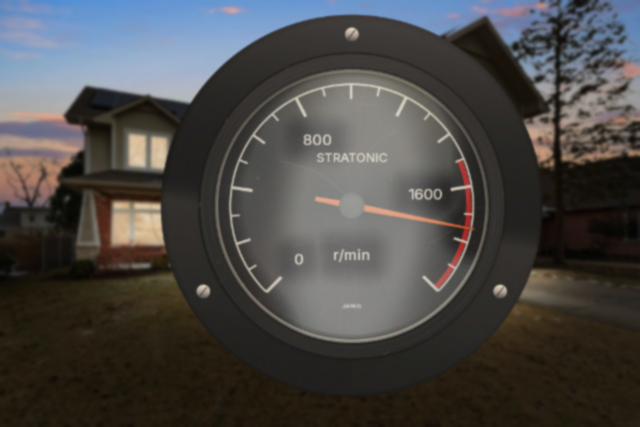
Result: **1750** rpm
